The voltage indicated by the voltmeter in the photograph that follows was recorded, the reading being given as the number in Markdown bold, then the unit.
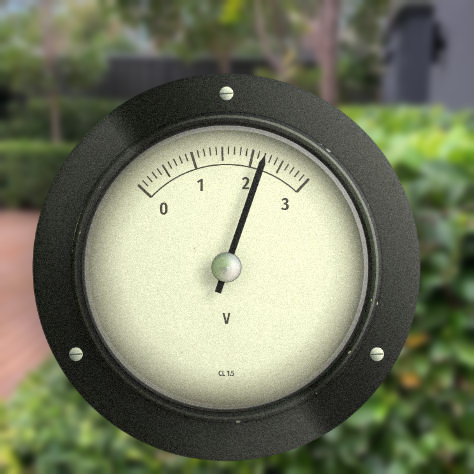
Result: **2.2** V
